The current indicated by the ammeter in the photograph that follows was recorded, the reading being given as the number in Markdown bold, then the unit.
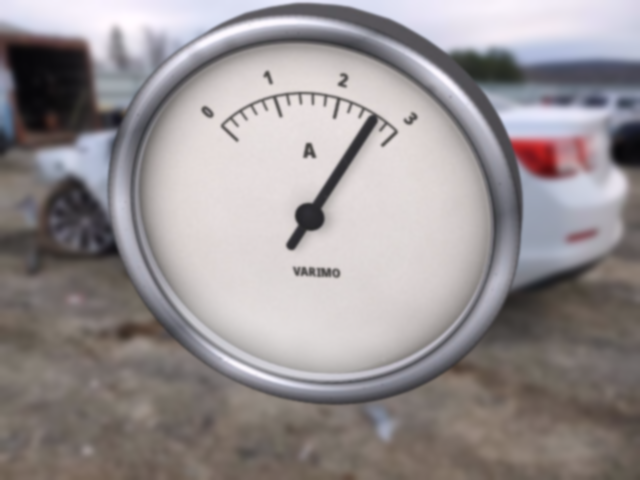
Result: **2.6** A
